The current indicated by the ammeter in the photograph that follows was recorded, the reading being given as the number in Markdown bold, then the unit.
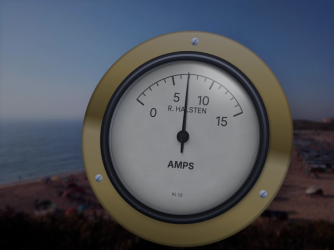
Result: **7** A
